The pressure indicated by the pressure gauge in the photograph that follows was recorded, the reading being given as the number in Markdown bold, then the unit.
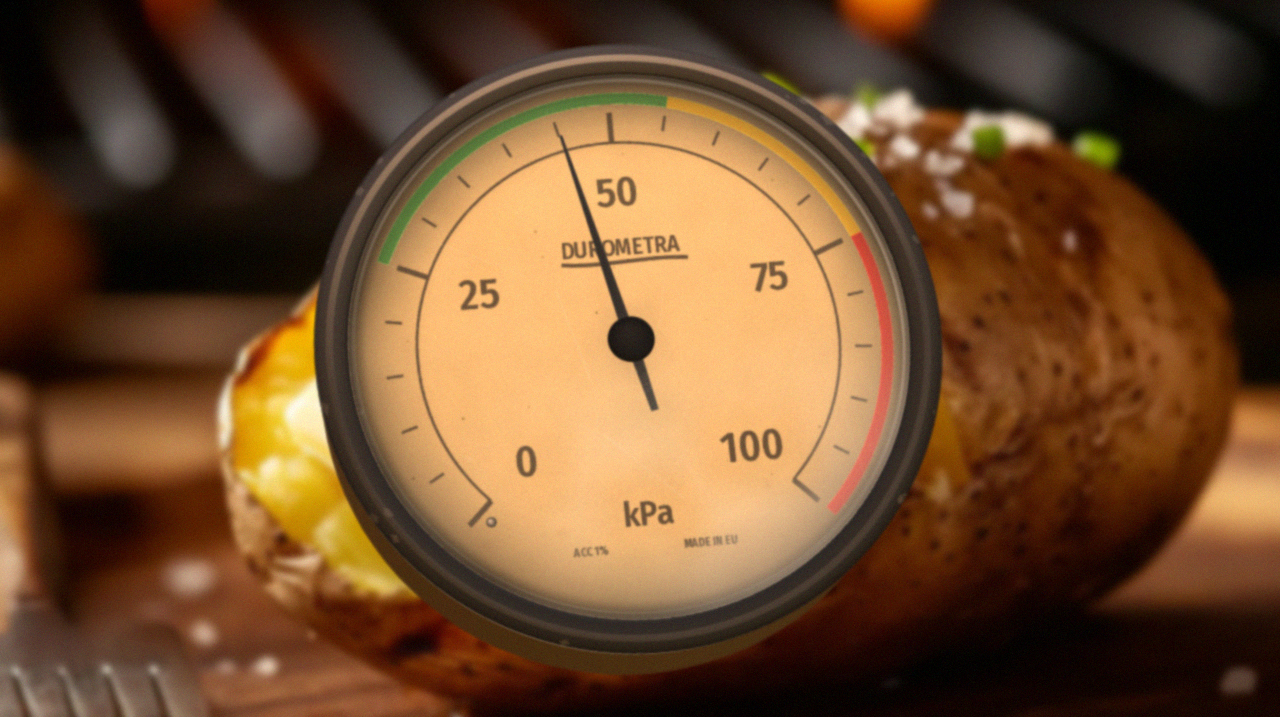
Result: **45** kPa
